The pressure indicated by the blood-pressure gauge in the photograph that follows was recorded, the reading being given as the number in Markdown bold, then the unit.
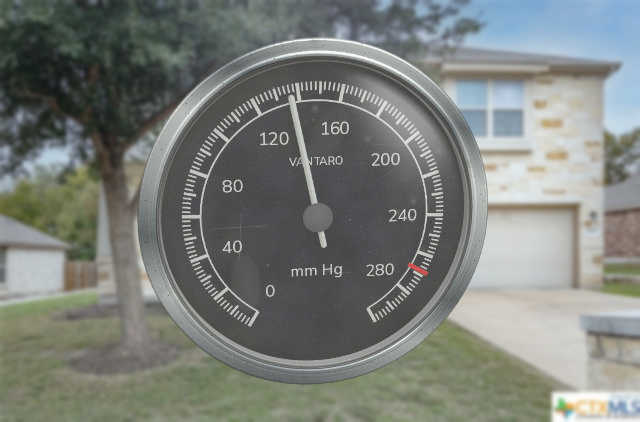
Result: **136** mmHg
